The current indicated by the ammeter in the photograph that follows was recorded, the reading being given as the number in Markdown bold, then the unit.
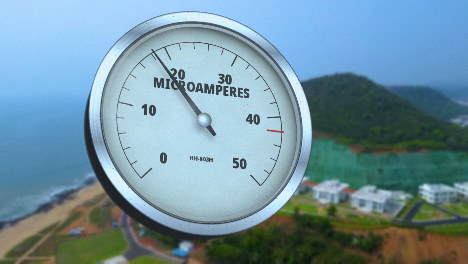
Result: **18** µA
